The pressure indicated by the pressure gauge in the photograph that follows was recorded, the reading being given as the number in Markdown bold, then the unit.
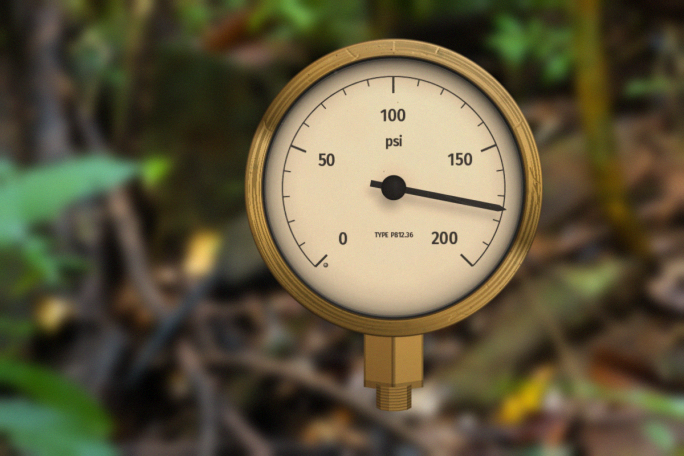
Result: **175** psi
